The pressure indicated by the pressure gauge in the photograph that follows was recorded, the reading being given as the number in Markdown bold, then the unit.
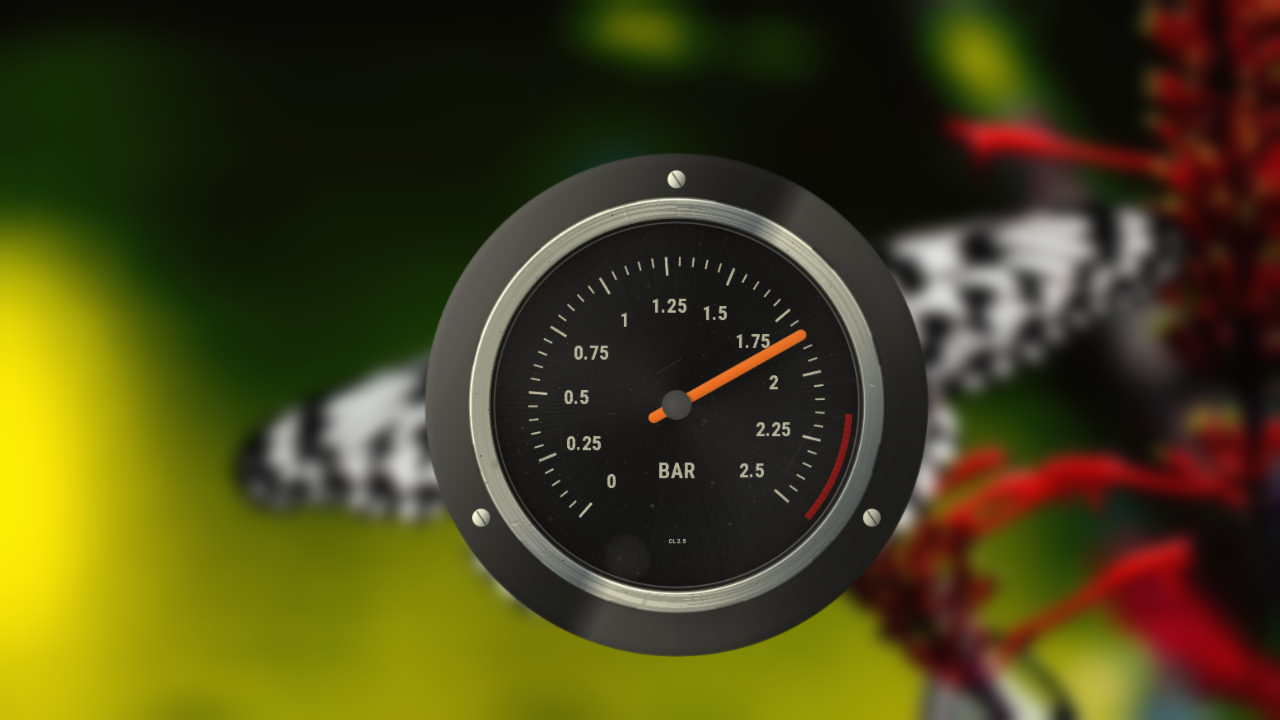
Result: **1.85** bar
